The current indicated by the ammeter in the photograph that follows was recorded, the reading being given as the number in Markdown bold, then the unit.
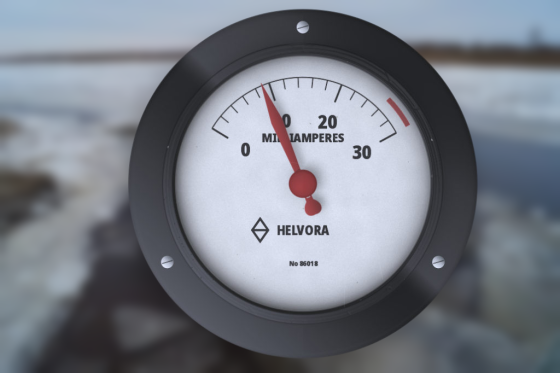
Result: **9** mA
